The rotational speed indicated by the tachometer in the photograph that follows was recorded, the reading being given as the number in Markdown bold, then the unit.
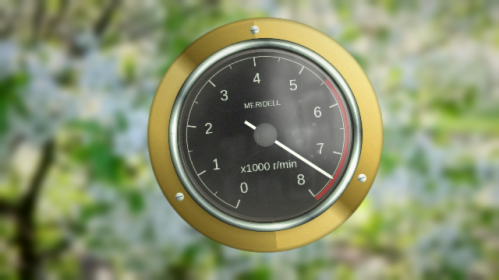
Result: **7500** rpm
